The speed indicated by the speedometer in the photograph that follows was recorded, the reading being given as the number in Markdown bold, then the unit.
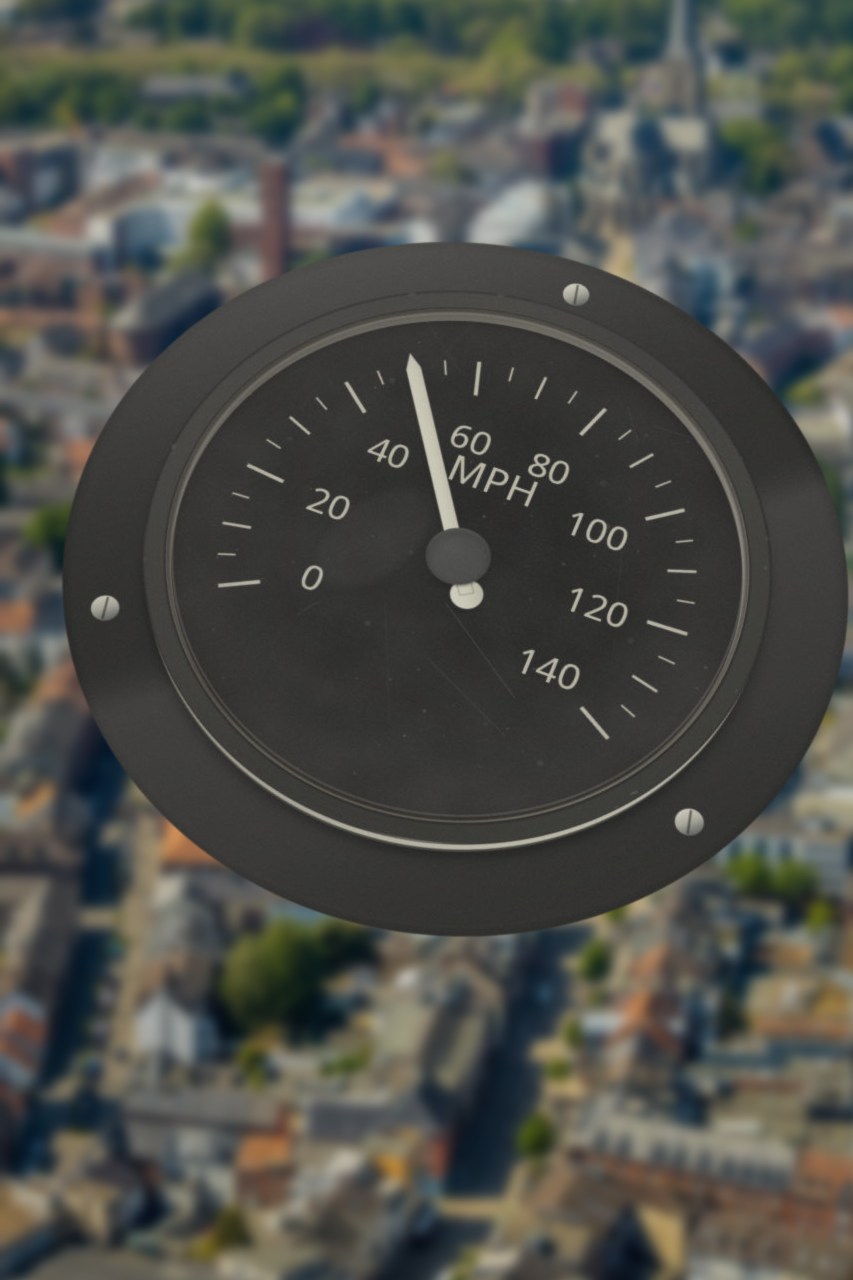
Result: **50** mph
